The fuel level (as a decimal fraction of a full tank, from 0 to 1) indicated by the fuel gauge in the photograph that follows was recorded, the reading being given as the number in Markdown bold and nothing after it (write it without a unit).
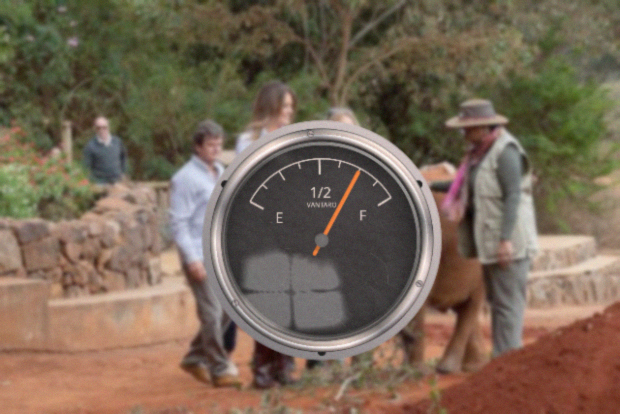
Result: **0.75**
